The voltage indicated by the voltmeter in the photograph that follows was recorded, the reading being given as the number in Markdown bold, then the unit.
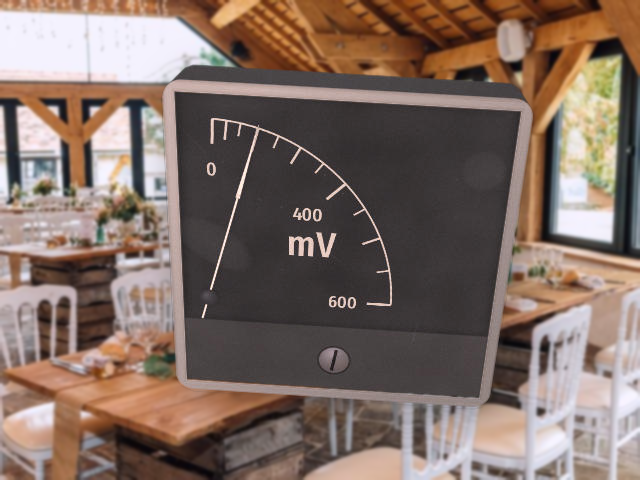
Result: **200** mV
